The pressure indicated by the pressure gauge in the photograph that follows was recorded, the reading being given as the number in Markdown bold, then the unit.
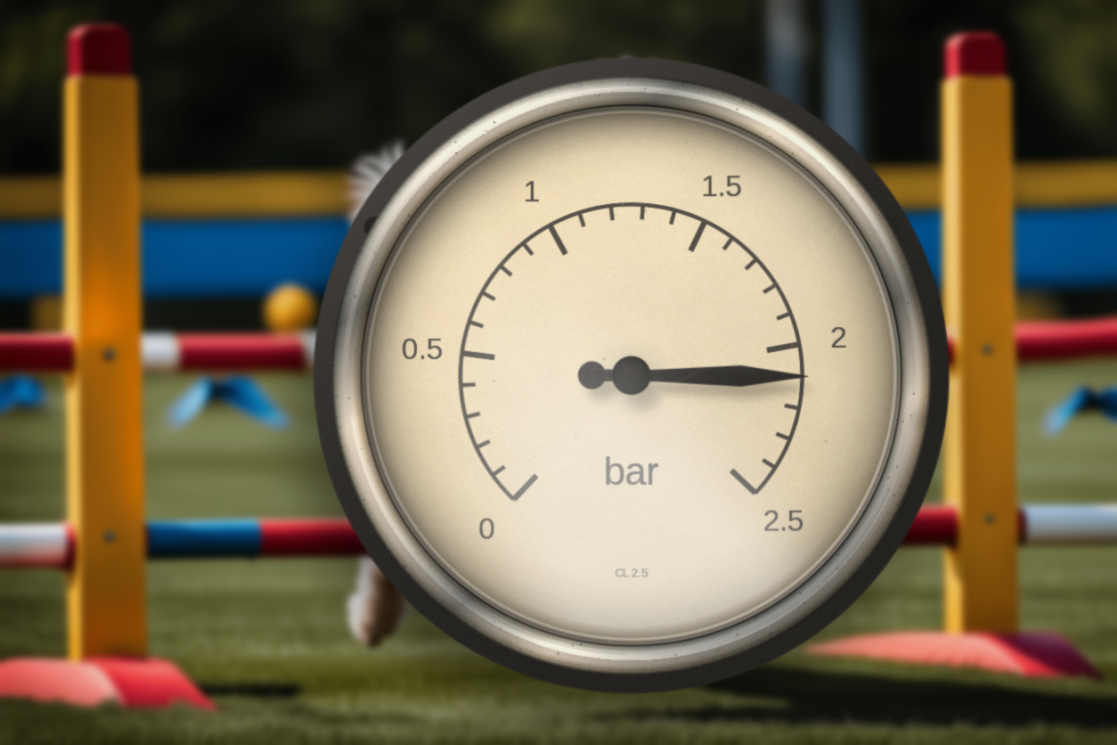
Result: **2.1** bar
